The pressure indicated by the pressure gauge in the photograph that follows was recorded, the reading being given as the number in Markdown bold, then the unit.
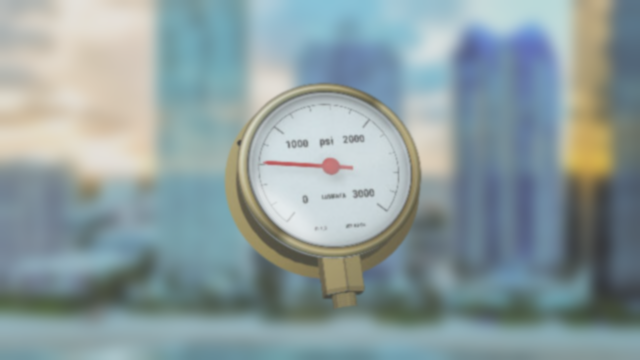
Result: **600** psi
